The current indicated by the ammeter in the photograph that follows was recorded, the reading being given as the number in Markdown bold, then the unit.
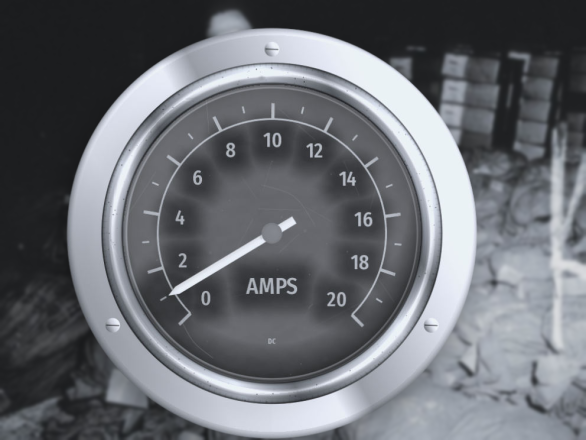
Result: **1** A
